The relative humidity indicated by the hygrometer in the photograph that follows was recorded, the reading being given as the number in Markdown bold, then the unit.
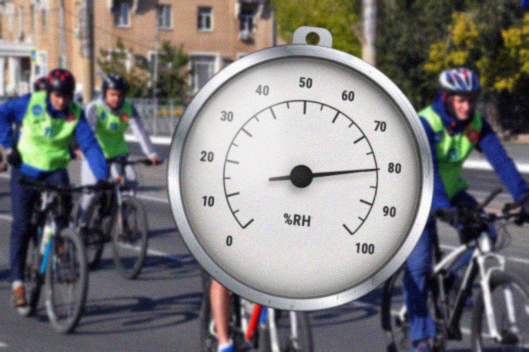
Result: **80** %
